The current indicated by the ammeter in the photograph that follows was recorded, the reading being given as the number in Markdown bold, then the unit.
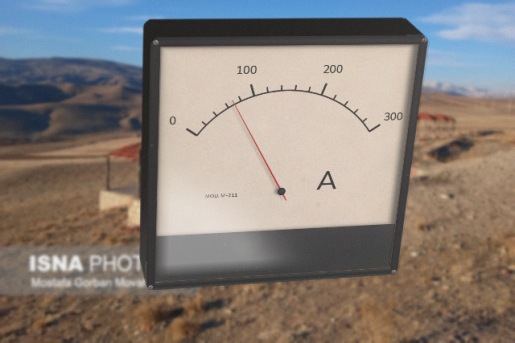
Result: **70** A
